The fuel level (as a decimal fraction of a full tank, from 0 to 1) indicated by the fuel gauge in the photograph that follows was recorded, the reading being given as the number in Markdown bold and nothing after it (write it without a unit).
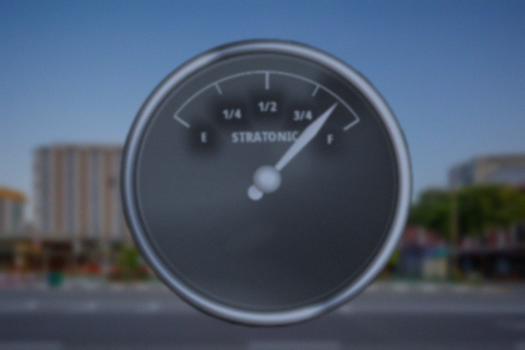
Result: **0.875**
